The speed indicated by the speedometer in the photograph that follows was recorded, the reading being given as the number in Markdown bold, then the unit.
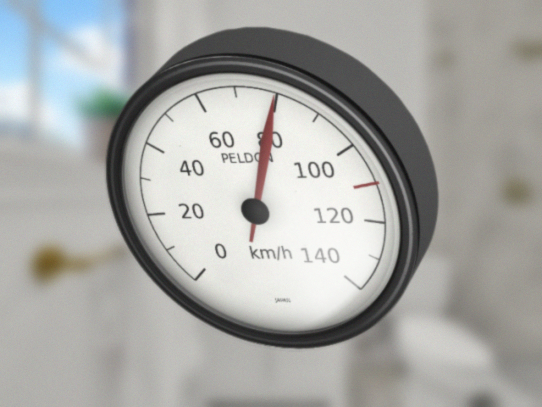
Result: **80** km/h
